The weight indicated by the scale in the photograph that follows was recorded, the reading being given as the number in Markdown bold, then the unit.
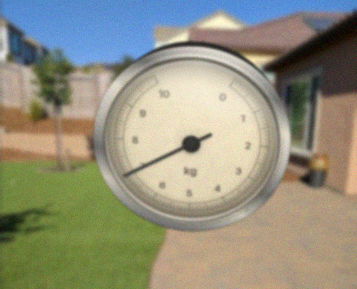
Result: **7** kg
